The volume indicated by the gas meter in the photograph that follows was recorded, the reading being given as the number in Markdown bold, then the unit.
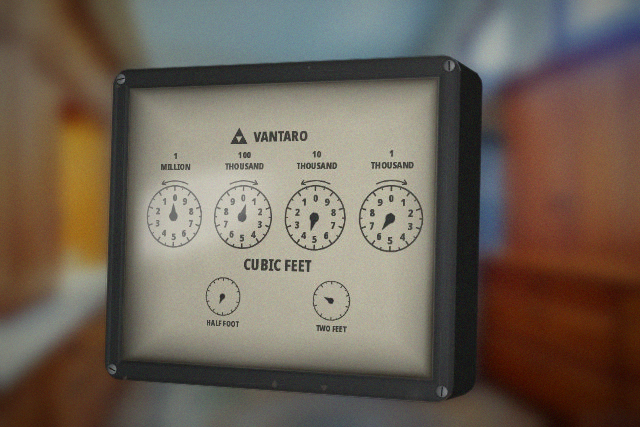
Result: **4600** ft³
